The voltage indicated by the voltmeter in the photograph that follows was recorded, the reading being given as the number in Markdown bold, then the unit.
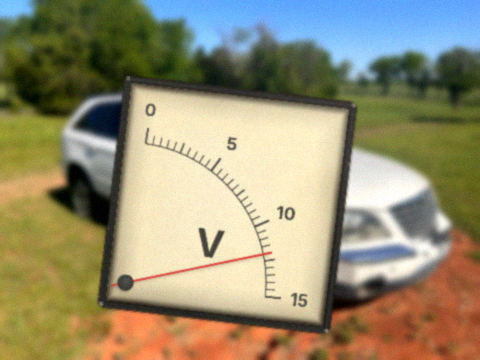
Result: **12** V
